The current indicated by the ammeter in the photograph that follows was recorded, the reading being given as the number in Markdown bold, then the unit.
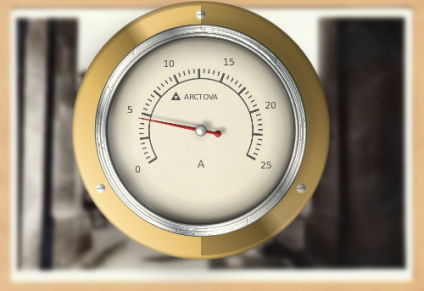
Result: **4.5** A
